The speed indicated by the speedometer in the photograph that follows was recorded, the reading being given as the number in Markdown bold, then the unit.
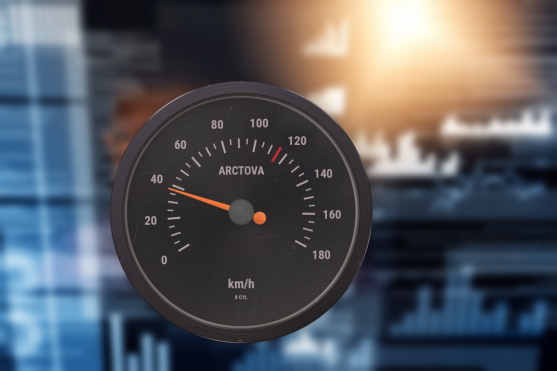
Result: **37.5** km/h
